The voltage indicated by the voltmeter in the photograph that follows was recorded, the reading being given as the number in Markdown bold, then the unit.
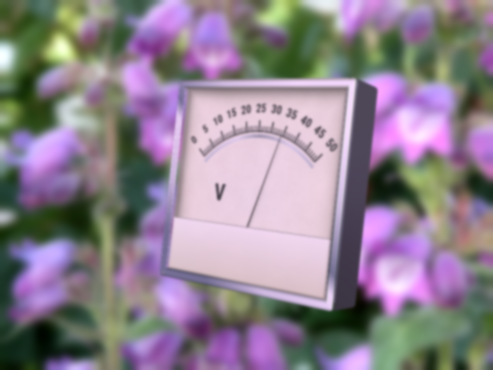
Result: **35** V
